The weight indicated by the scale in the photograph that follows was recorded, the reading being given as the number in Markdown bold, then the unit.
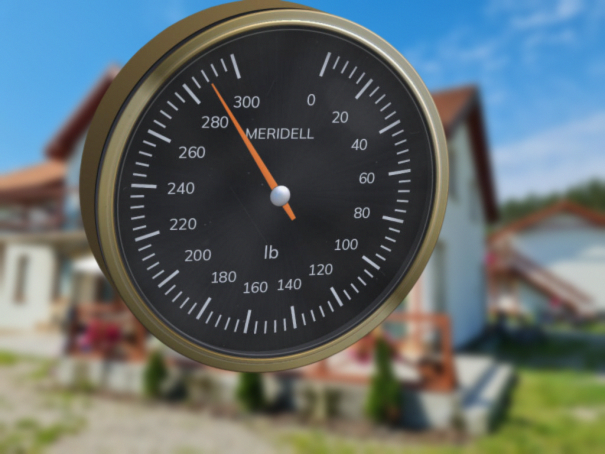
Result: **288** lb
